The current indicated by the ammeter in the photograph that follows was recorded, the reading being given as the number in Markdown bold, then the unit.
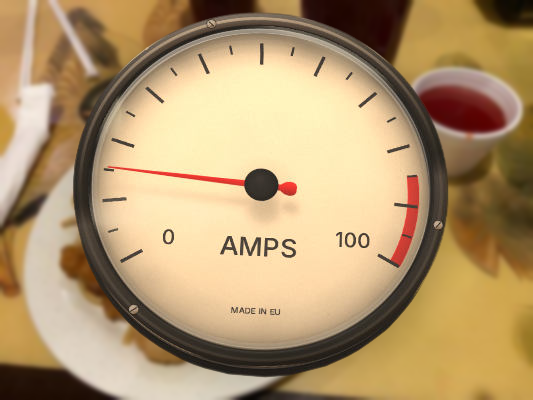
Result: **15** A
